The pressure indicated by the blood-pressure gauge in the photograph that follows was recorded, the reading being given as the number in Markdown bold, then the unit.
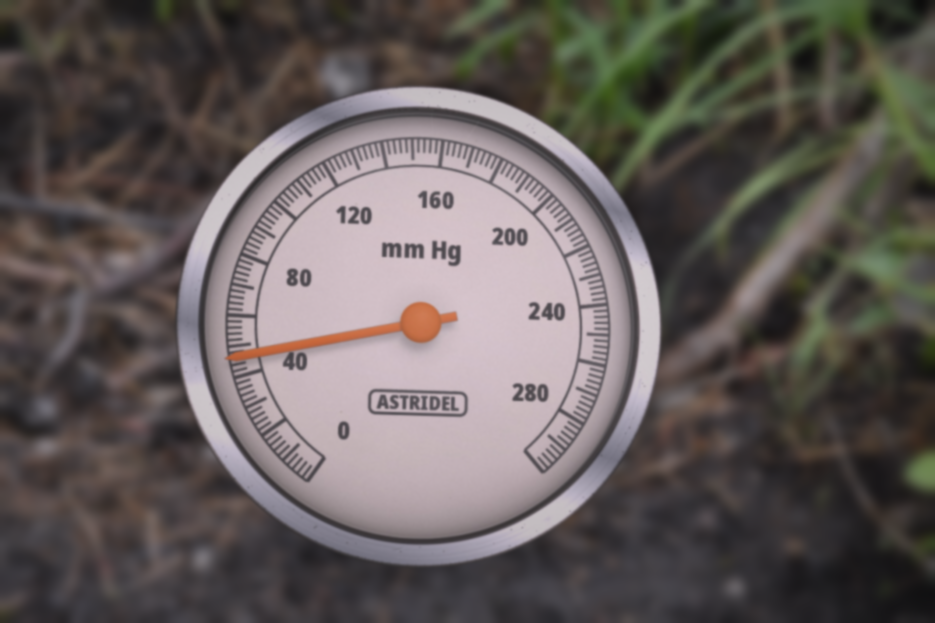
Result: **46** mmHg
